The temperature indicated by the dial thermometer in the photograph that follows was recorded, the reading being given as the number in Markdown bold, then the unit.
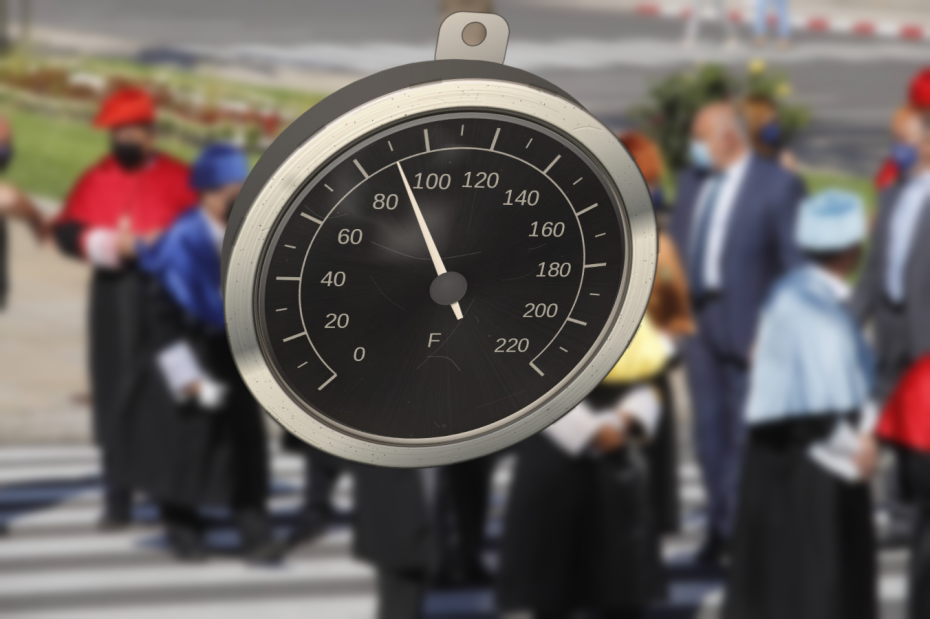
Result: **90** °F
